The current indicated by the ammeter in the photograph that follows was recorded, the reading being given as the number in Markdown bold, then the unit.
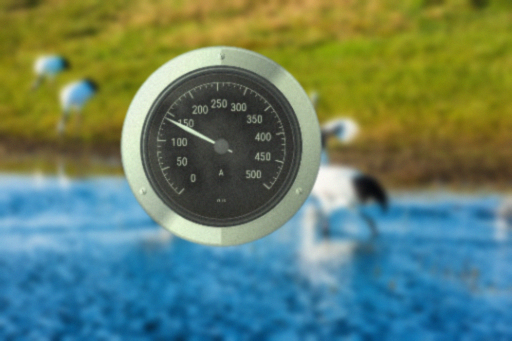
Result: **140** A
